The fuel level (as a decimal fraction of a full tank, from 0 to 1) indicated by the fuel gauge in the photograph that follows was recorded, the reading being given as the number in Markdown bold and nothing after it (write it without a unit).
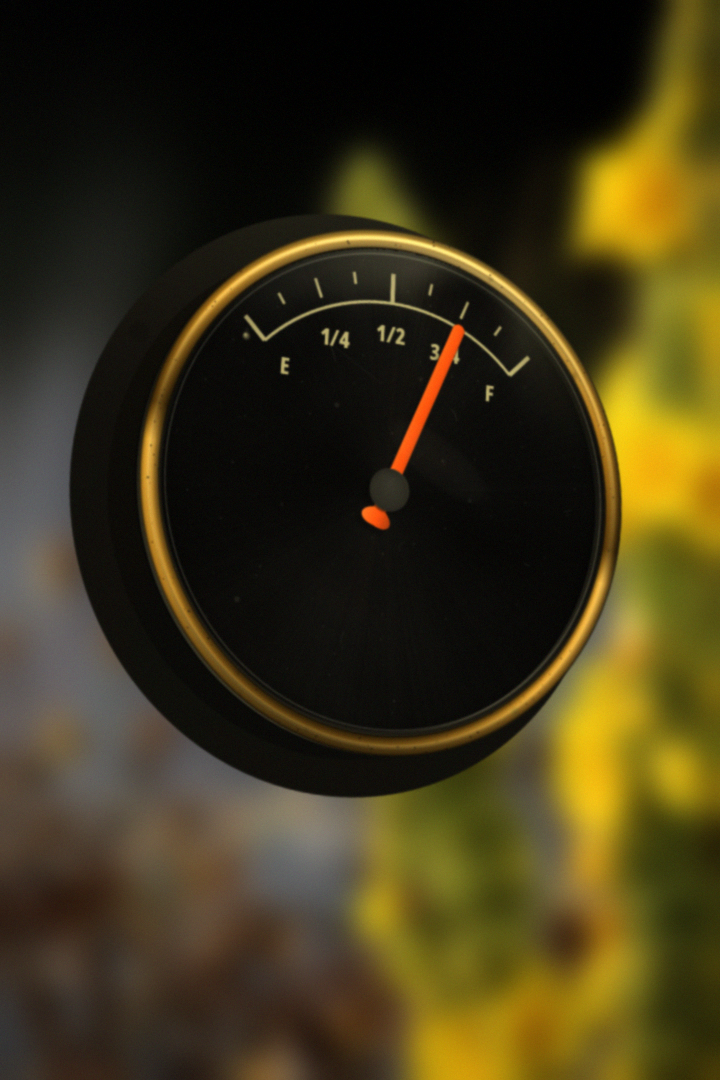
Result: **0.75**
